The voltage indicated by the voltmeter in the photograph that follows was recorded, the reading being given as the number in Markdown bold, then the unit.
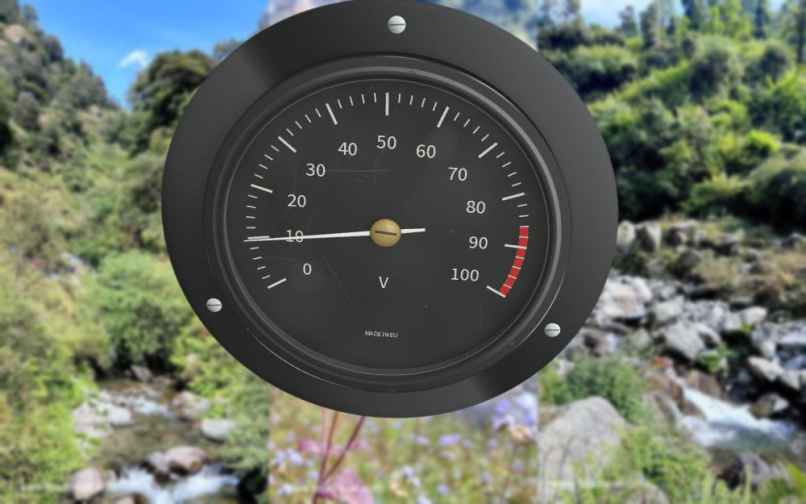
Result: **10** V
